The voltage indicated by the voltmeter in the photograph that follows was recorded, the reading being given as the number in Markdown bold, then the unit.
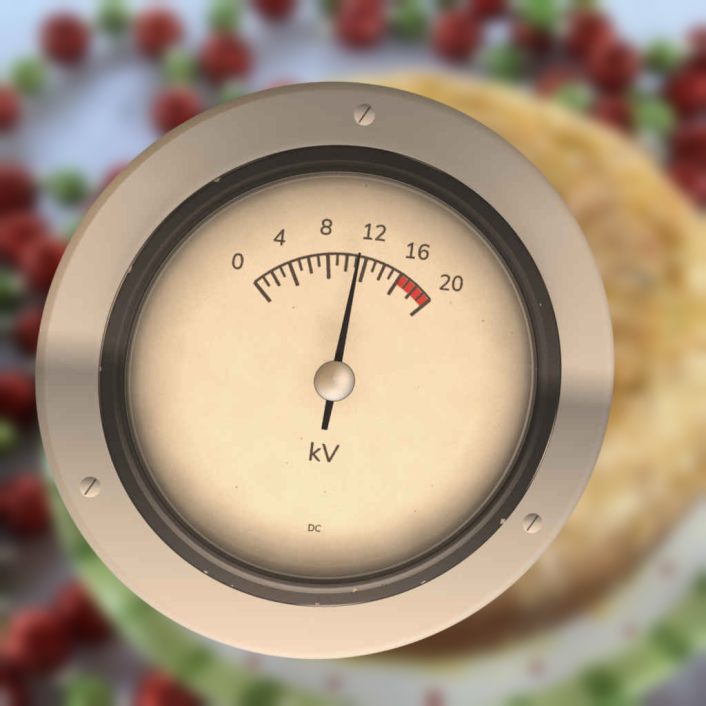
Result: **11** kV
